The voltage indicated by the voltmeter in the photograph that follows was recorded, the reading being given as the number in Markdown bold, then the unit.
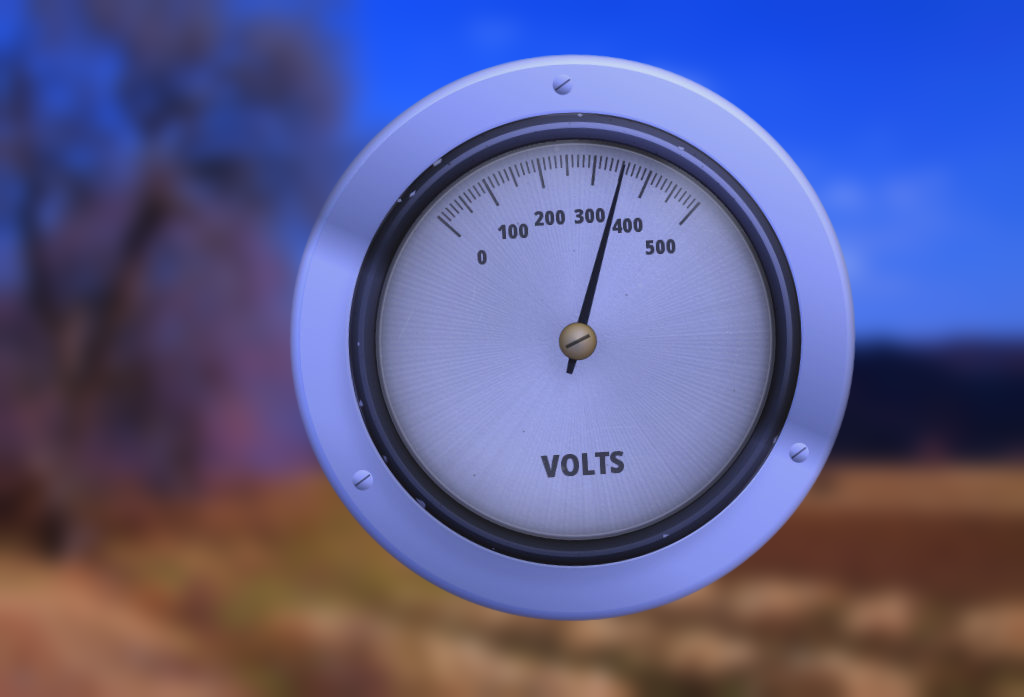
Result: **350** V
